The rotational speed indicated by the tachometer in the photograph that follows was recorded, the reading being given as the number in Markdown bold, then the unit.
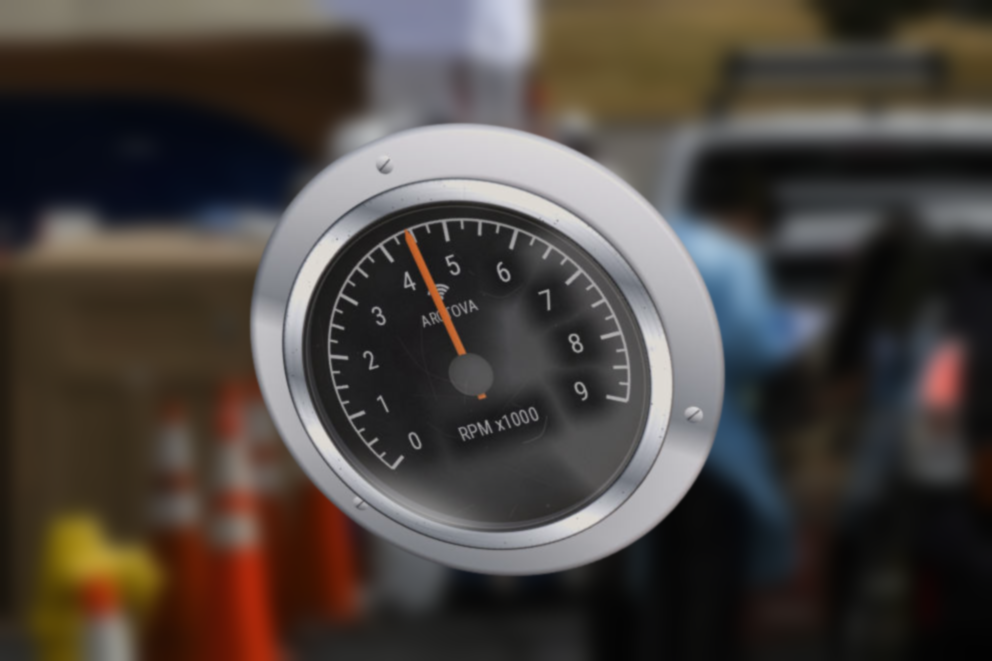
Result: **4500** rpm
